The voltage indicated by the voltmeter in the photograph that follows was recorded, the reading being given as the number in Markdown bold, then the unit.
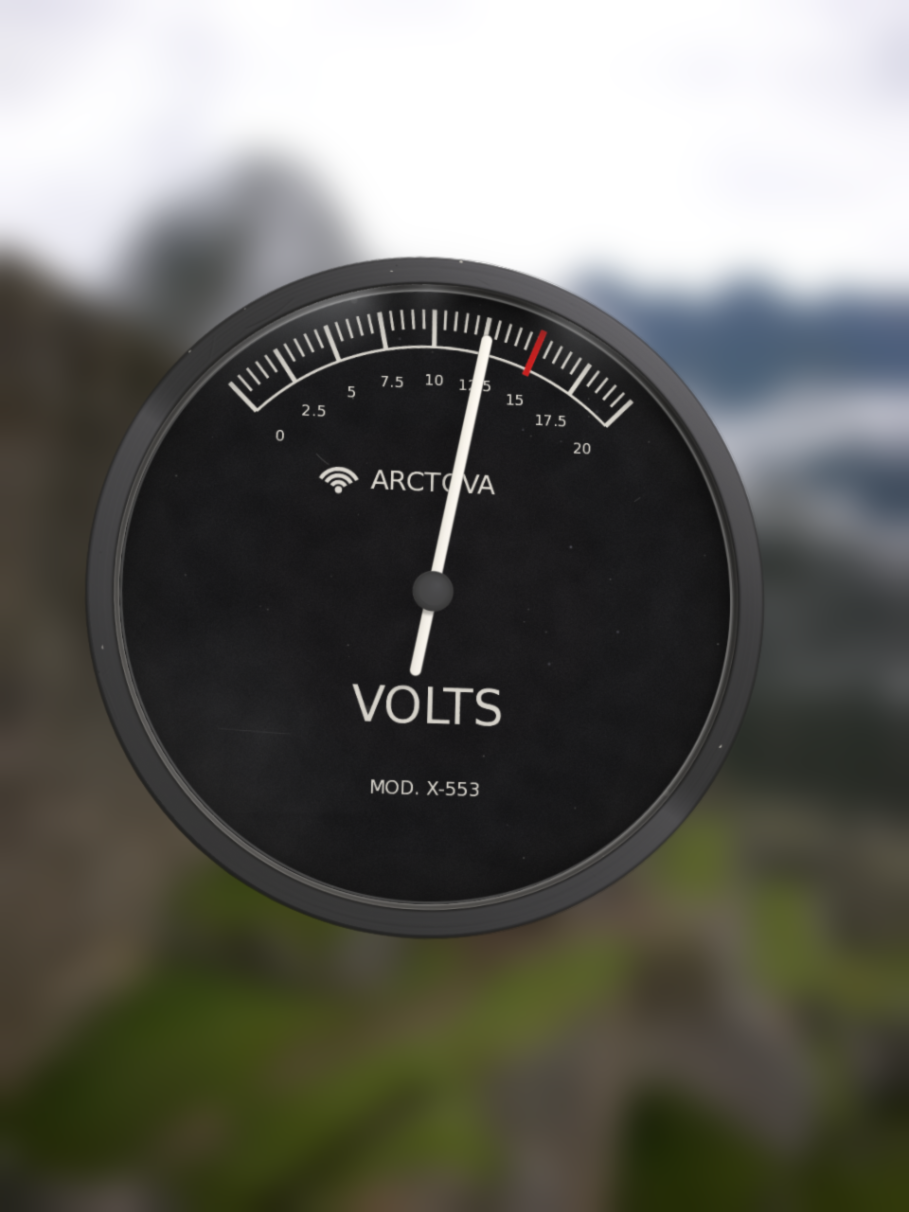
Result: **12.5** V
